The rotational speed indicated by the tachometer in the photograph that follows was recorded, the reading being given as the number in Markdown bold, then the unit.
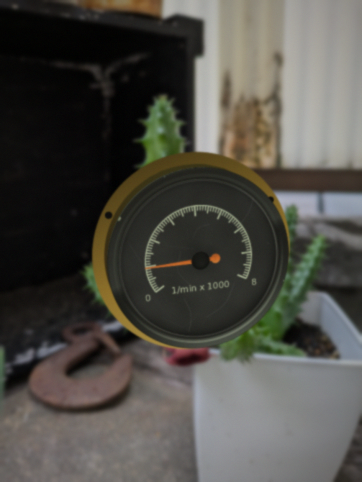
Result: **1000** rpm
